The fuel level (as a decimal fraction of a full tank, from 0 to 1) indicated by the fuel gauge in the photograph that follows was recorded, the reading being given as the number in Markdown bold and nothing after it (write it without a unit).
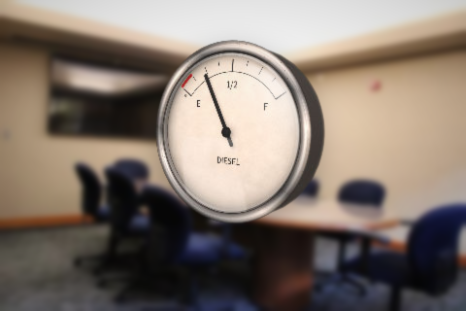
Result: **0.25**
